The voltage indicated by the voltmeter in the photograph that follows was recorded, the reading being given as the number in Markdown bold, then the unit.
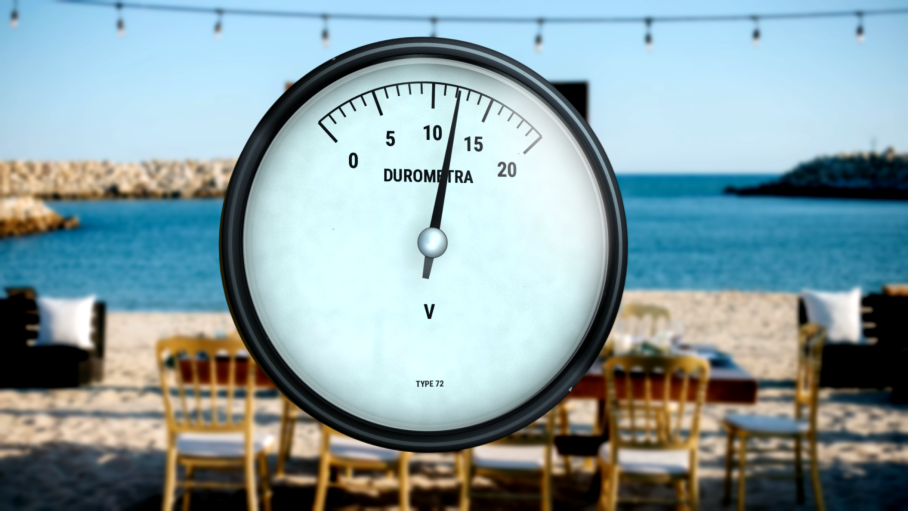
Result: **12** V
